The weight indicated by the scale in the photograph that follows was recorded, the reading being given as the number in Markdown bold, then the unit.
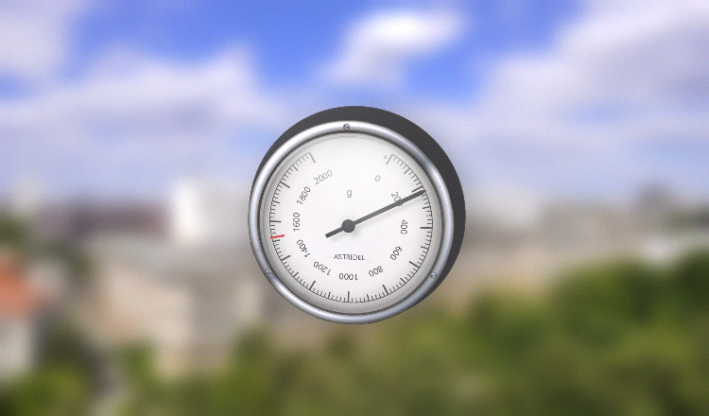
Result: **220** g
